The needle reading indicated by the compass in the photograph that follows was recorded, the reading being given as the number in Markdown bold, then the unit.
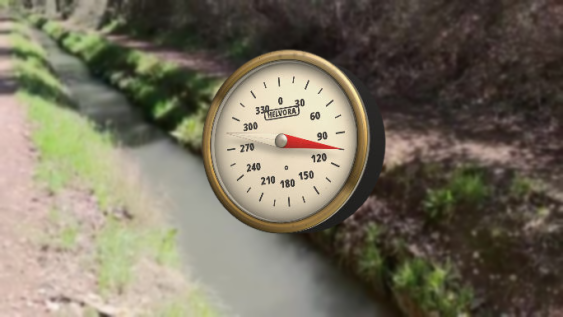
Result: **105** °
